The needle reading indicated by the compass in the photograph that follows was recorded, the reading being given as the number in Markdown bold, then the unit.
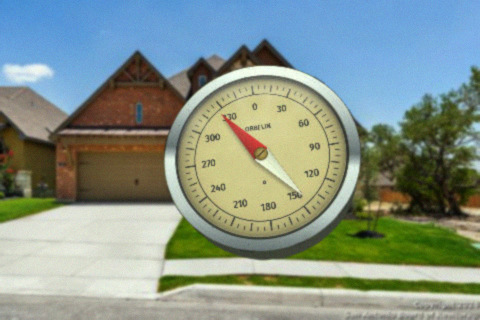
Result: **325** °
